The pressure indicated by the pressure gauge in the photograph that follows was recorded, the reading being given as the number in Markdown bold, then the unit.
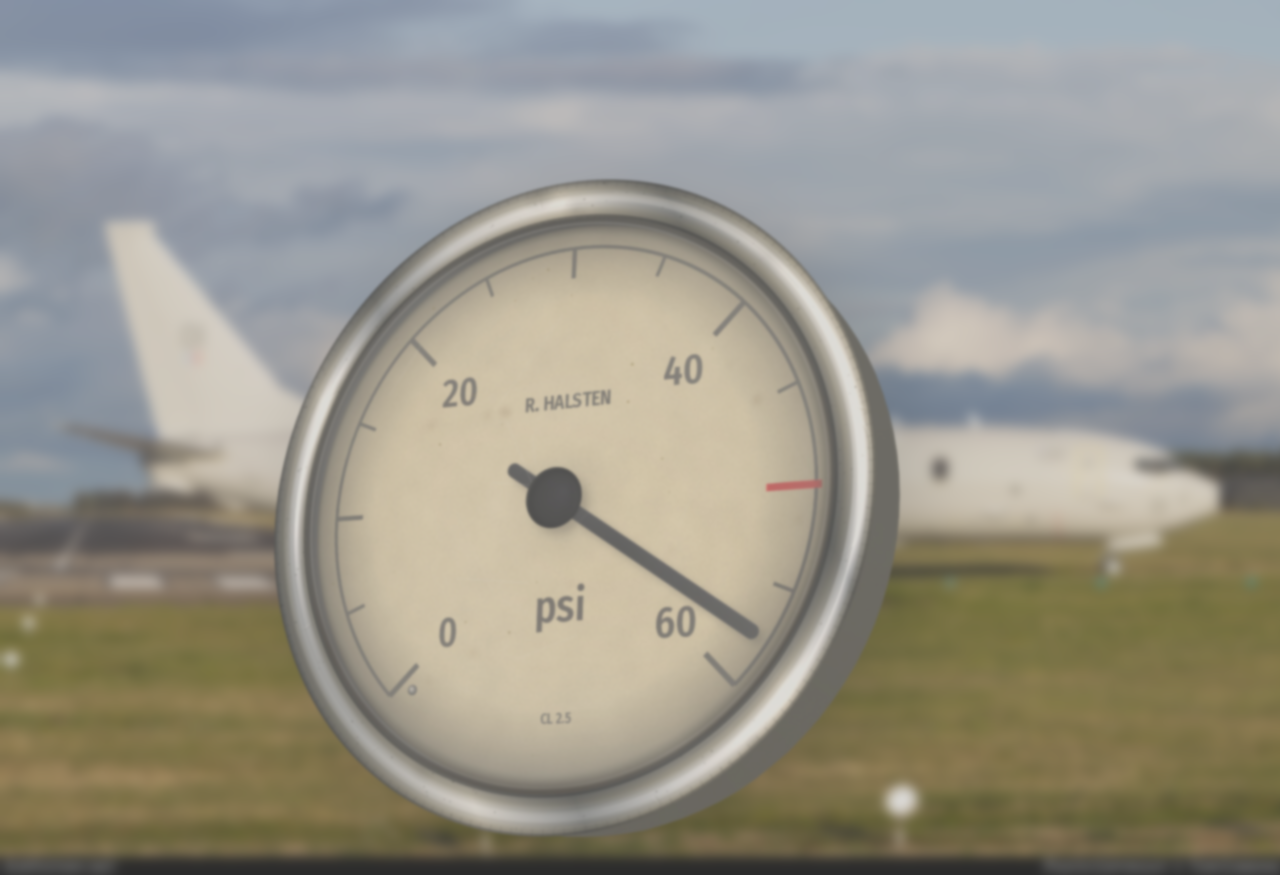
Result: **57.5** psi
